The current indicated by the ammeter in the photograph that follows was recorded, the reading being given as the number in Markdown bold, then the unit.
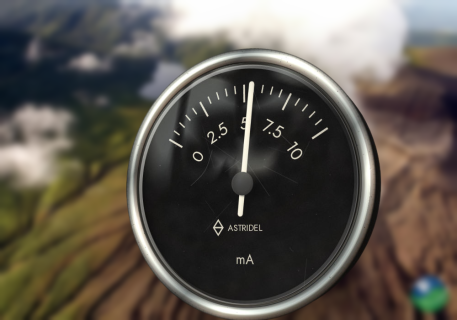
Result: **5.5** mA
